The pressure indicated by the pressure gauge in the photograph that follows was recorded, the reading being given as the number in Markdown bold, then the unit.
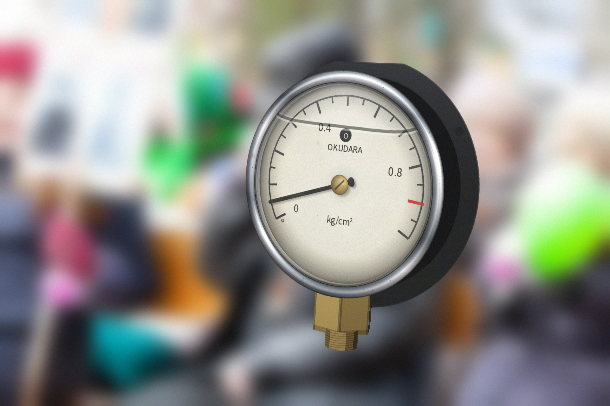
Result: **0.05** kg/cm²
